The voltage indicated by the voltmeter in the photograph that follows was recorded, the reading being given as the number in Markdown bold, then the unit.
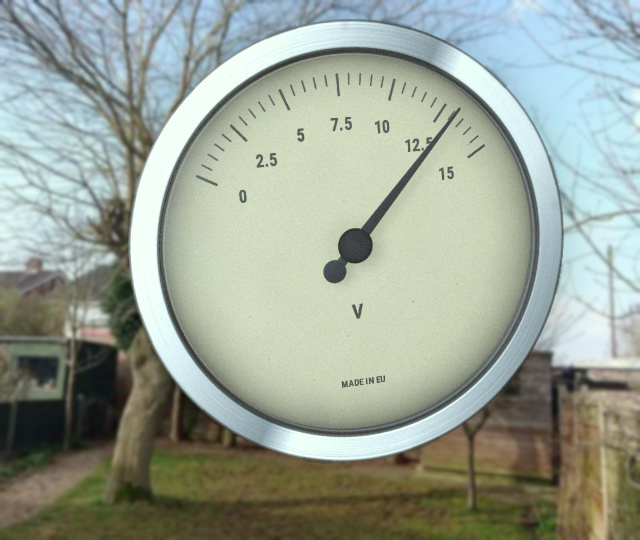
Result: **13** V
